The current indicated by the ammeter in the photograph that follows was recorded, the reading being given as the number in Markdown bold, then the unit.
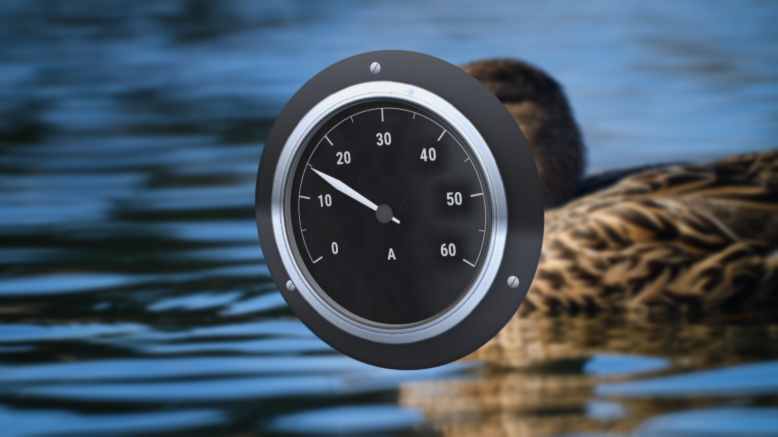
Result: **15** A
